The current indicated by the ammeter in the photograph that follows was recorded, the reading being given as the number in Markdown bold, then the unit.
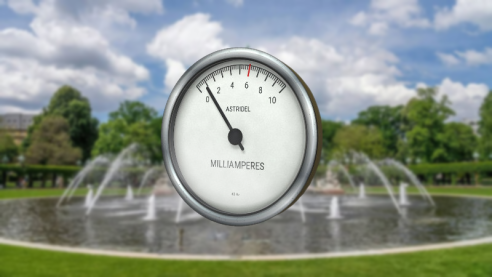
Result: **1** mA
